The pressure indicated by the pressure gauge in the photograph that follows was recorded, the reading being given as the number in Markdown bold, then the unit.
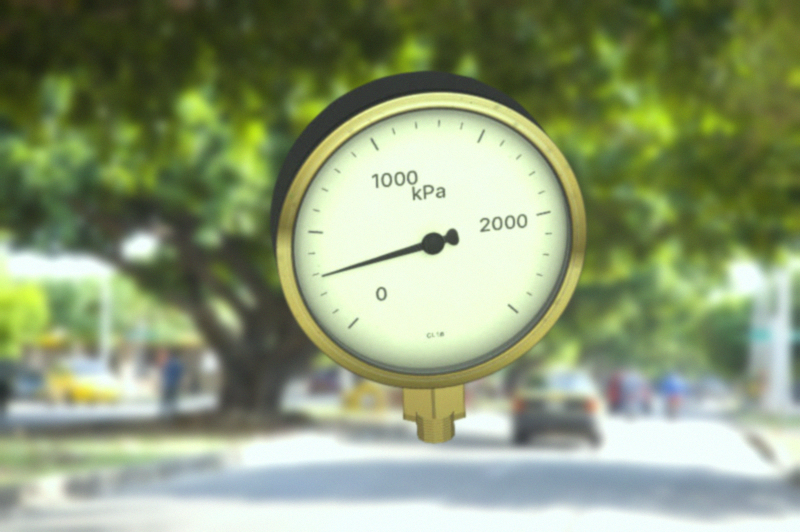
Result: **300** kPa
